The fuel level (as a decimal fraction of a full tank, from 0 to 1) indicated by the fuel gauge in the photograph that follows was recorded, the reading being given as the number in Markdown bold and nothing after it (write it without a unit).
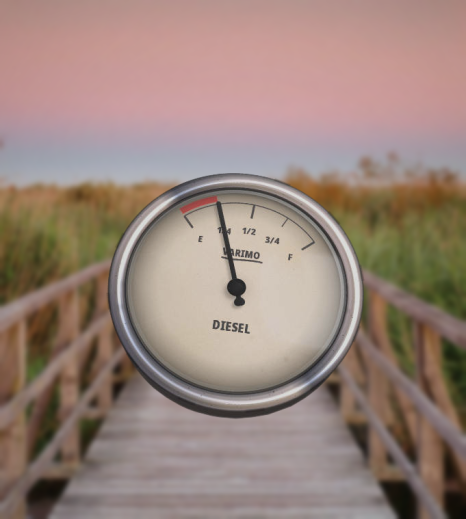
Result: **0.25**
